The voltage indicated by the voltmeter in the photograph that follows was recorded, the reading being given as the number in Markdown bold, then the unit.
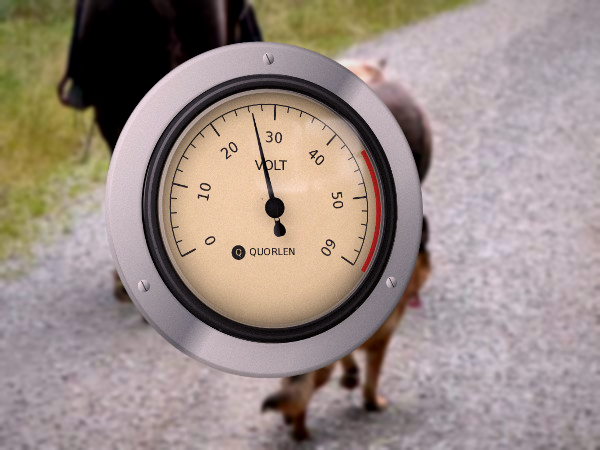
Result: **26** V
